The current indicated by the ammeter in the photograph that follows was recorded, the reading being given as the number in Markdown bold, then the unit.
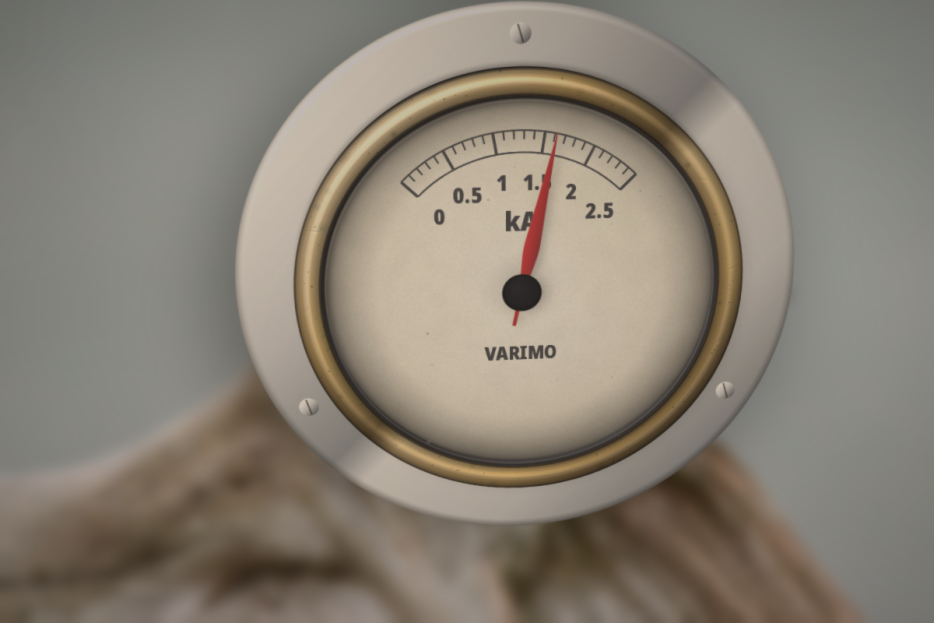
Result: **1.6** kA
